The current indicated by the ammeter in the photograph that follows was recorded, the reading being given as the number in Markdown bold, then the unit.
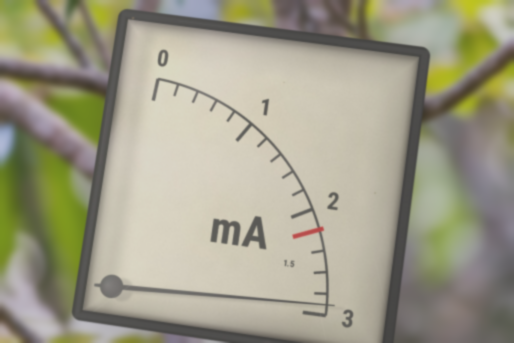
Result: **2.9** mA
